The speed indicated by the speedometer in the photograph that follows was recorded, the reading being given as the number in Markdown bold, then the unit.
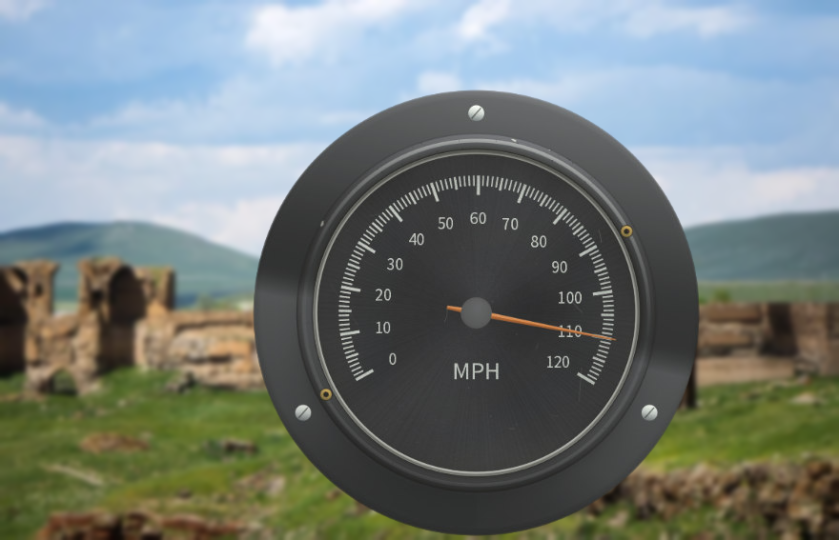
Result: **110** mph
